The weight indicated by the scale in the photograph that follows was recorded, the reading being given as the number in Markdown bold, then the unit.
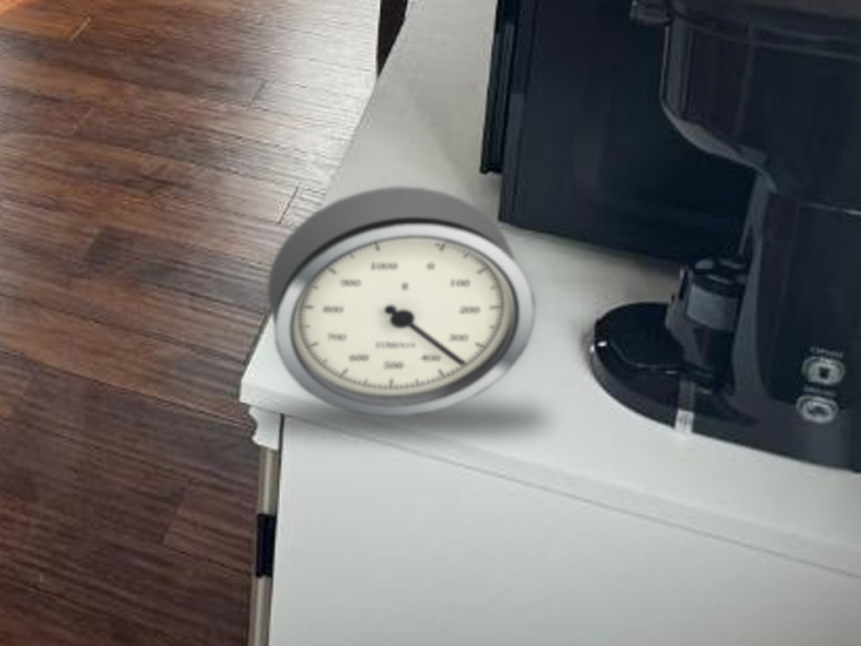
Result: **350** g
